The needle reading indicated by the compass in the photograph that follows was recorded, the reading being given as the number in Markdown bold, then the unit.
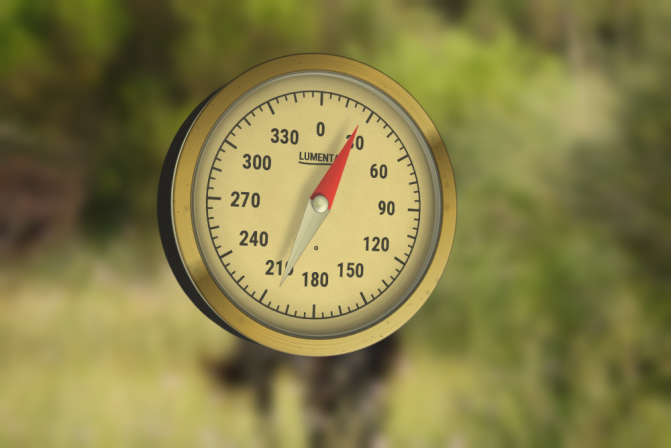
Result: **25** °
